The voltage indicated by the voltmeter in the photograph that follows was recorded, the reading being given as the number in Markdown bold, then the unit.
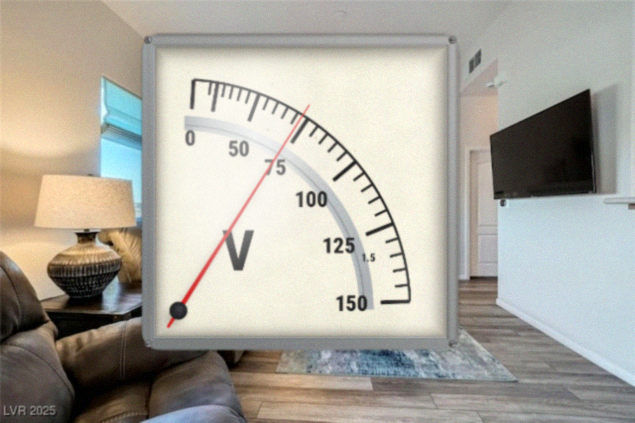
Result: **72.5** V
